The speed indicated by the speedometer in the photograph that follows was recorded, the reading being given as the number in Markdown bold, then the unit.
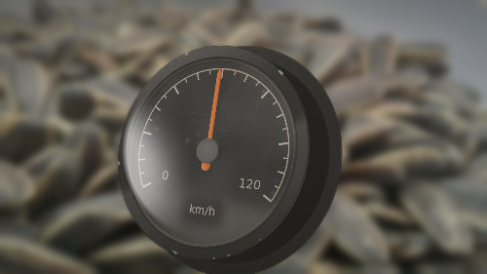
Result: **60** km/h
